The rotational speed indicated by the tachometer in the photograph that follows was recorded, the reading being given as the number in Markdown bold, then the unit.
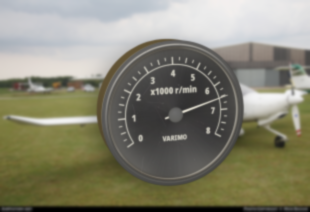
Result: **6500** rpm
